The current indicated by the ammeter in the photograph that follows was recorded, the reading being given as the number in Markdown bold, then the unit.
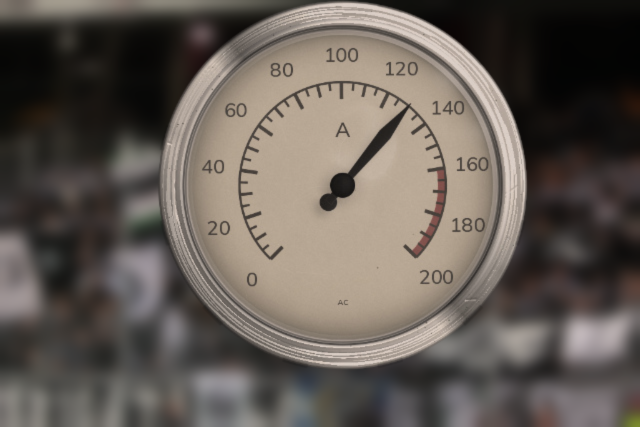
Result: **130** A
